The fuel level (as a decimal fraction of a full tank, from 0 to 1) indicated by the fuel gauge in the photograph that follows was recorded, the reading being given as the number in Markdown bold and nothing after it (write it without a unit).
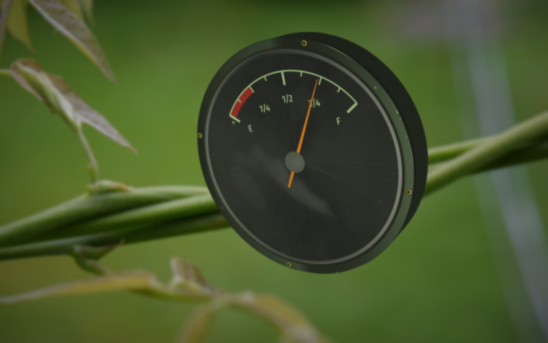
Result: **0.75**
